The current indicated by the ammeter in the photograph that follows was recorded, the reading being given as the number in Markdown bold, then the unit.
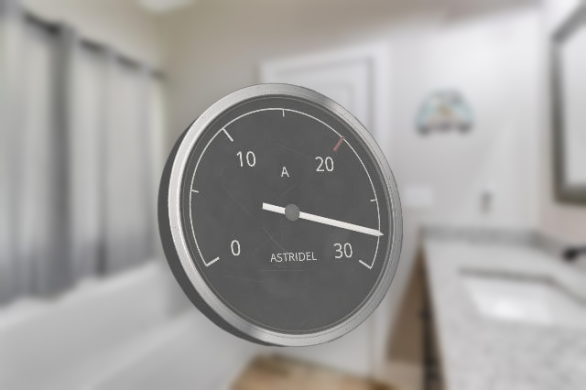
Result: **27.5** A
